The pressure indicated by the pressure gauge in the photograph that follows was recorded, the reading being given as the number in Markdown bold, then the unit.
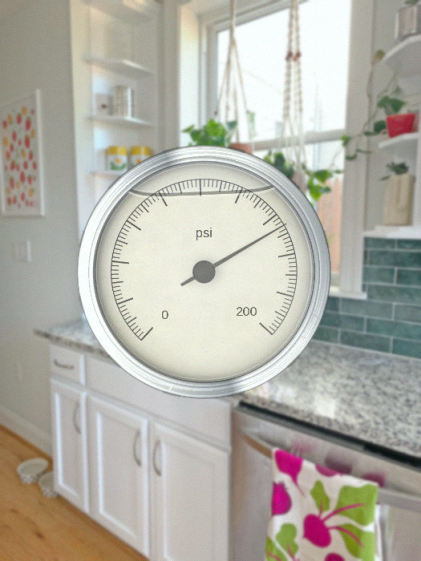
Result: **146** psi
